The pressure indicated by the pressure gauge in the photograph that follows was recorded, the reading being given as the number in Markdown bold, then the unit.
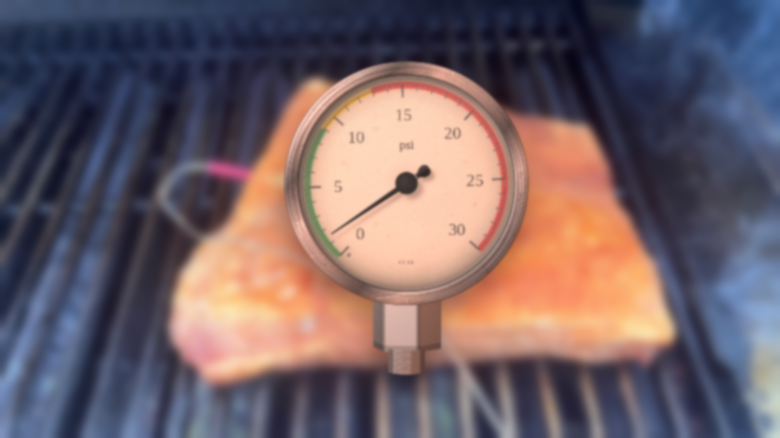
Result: **1.5** psi
